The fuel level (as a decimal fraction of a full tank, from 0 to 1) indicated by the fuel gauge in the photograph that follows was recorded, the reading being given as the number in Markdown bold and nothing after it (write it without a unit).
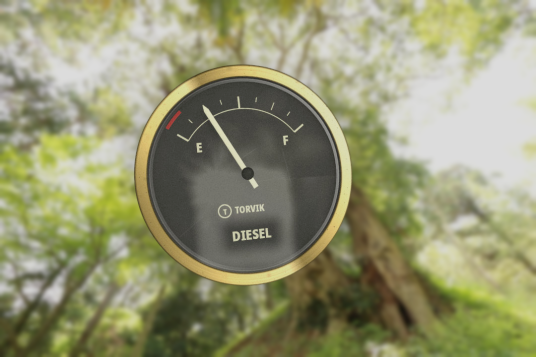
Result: **0.25**
